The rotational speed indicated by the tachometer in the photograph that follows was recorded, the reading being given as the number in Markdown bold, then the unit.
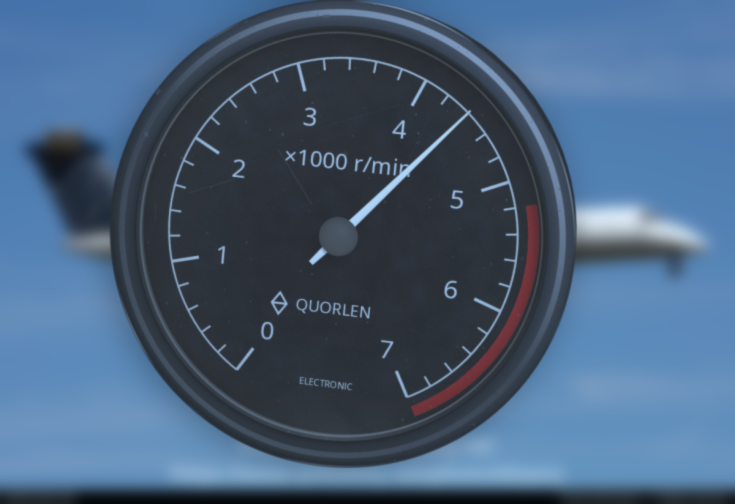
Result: **4400** rpm
